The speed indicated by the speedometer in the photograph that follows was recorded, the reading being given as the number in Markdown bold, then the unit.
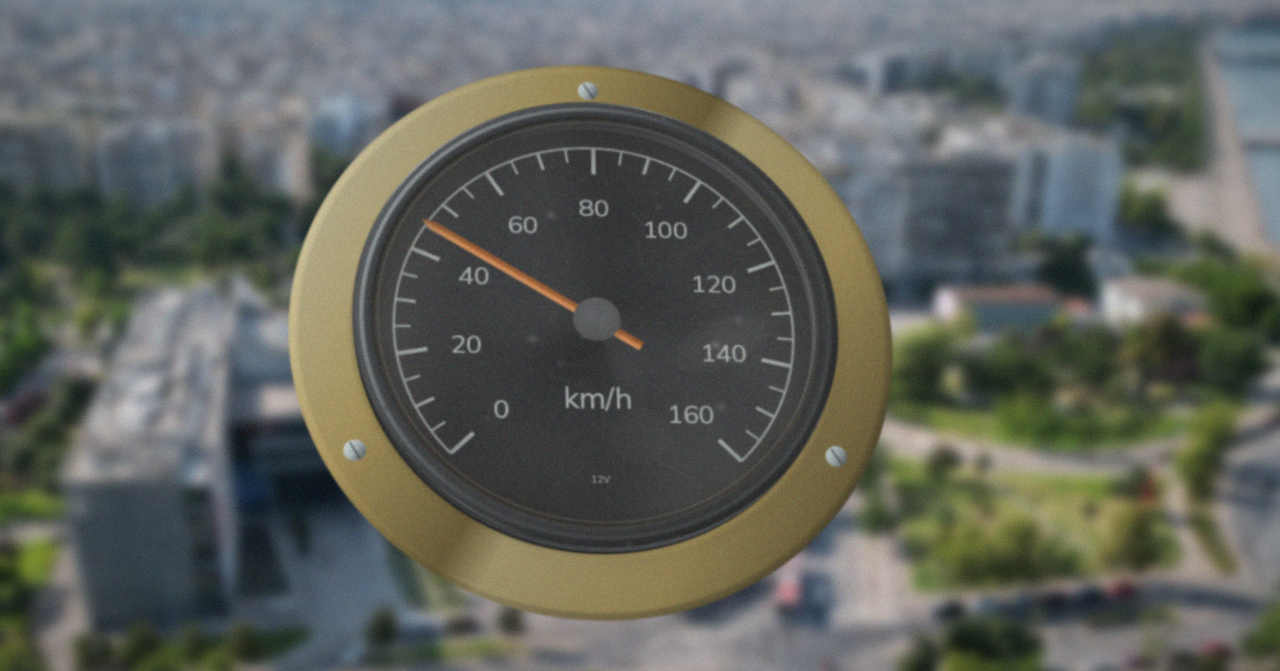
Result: **45** km/h
